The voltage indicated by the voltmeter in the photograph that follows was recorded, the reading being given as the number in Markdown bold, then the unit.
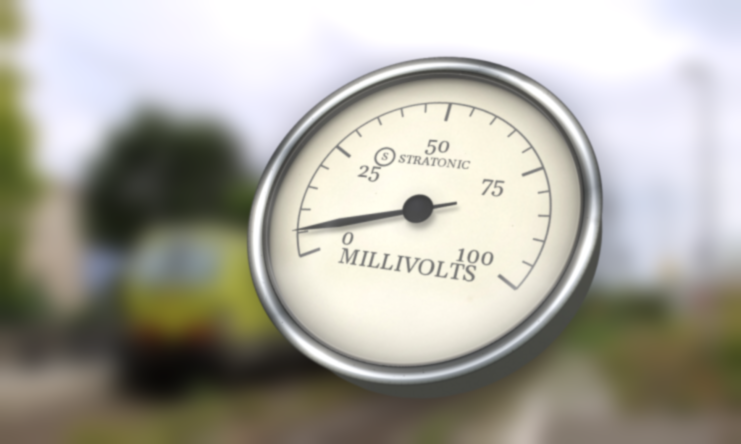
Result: **5** mV
